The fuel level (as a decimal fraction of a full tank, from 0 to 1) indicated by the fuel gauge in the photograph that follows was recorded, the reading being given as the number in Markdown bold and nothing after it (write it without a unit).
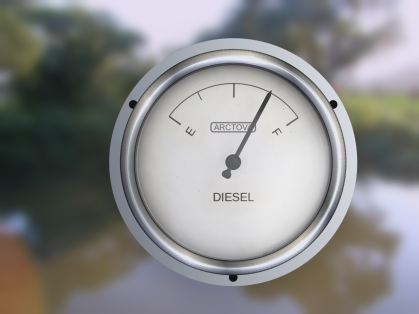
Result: **0.75**
